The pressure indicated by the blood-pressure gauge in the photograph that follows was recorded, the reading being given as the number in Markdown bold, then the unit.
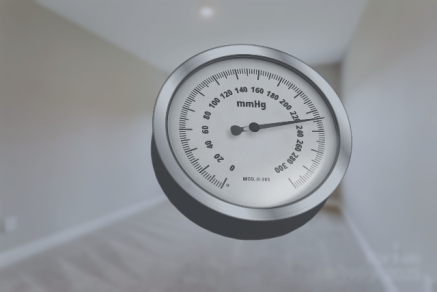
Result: **230** mmHg
